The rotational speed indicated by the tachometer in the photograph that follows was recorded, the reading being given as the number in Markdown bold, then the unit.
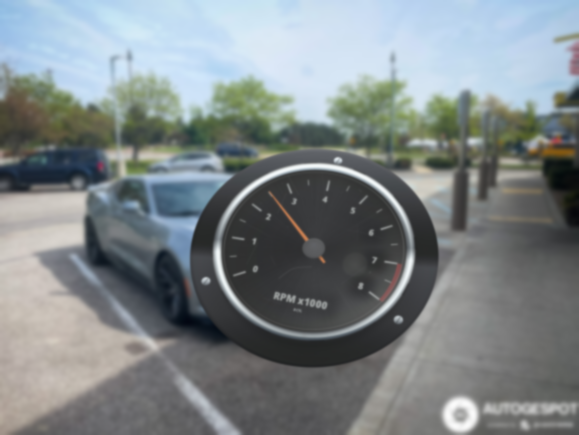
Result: **2500** rpm
